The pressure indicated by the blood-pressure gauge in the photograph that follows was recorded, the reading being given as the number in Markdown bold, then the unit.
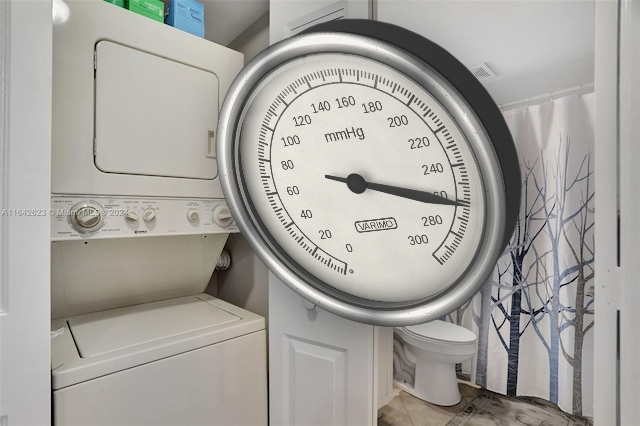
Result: **260** mmHg
